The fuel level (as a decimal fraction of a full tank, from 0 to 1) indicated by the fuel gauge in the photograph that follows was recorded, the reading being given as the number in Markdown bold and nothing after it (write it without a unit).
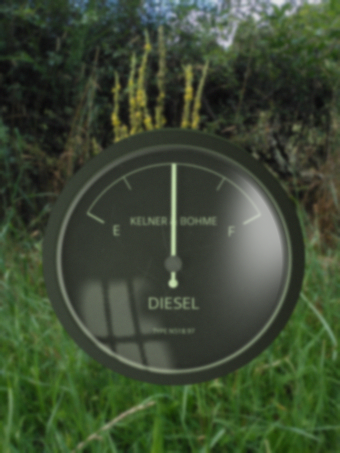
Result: **0.5**
